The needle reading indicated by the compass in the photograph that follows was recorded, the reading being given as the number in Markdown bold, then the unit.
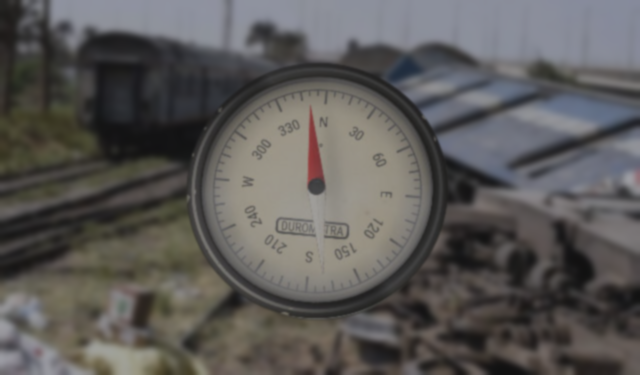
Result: **350** °
